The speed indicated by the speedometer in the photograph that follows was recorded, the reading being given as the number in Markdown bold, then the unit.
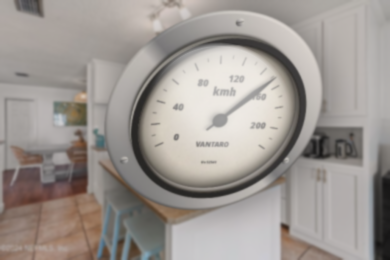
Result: **150** km/h
